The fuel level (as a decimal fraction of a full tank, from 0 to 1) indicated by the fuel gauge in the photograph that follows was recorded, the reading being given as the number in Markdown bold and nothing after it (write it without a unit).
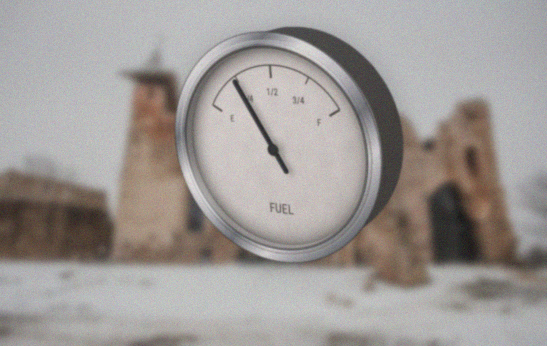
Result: **0.25**
